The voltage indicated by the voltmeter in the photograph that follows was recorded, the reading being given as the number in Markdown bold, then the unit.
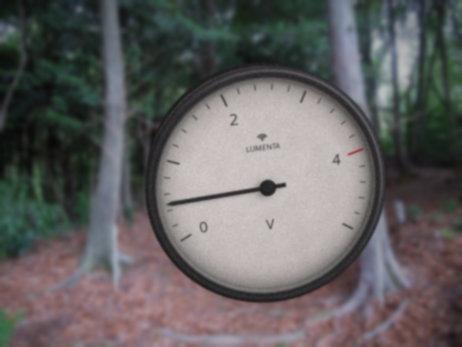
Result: **0.5** V
